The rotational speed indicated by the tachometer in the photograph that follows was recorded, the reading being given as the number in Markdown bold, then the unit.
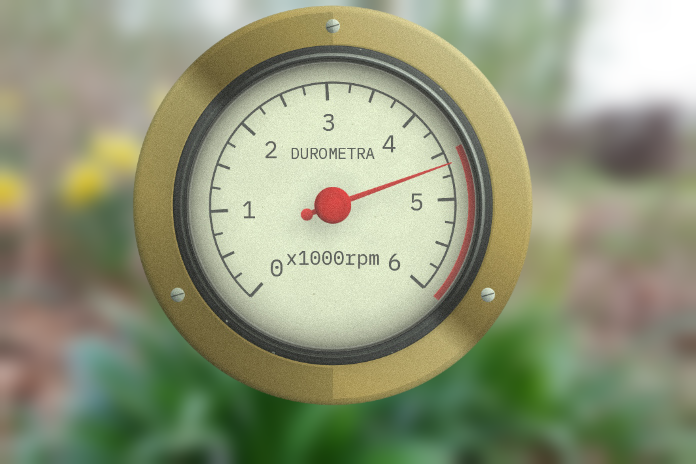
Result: **4625** rpm
